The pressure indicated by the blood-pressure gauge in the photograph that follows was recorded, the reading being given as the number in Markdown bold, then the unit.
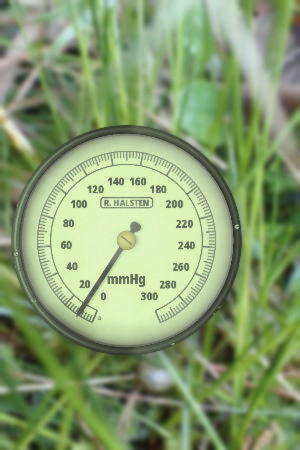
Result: **10** mmHg
